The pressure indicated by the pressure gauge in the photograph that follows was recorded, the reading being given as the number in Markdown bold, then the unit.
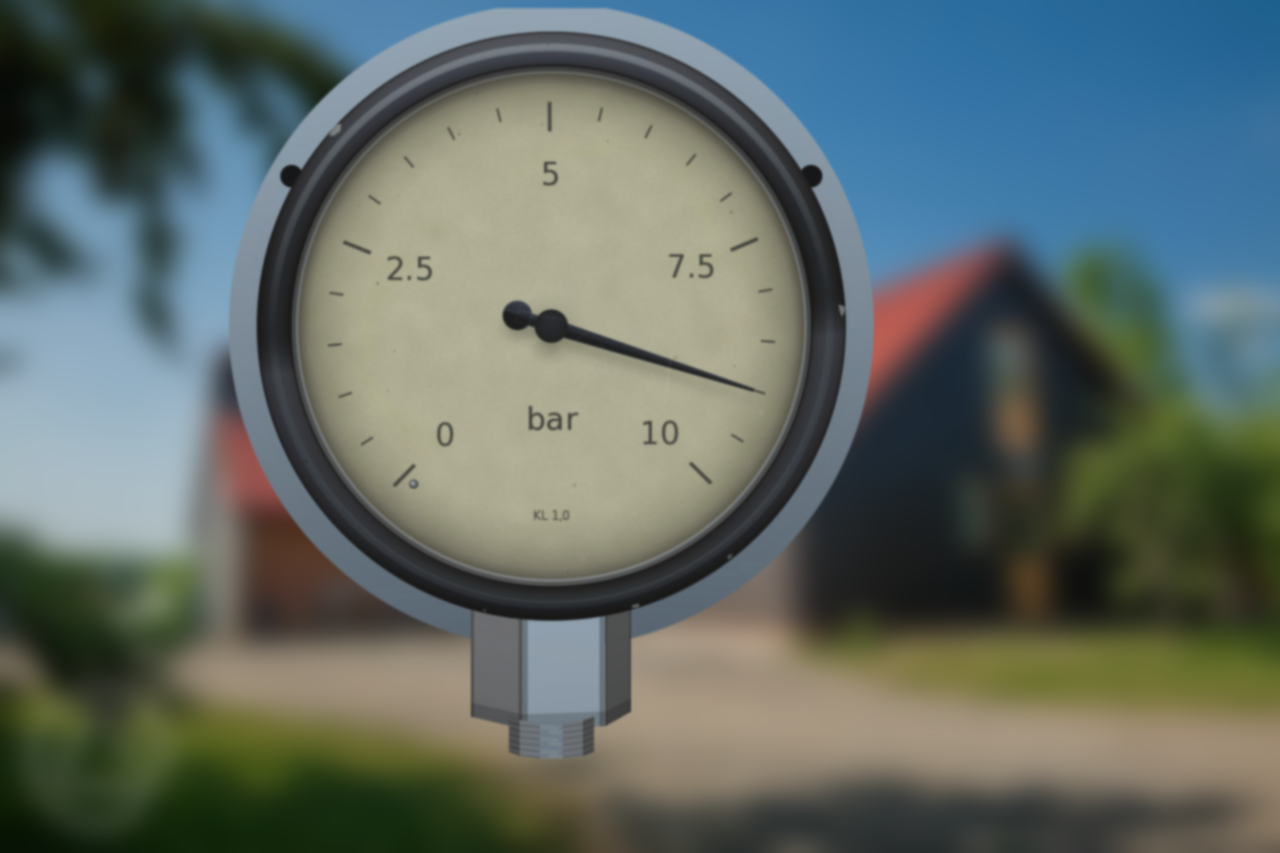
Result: **9** bar
